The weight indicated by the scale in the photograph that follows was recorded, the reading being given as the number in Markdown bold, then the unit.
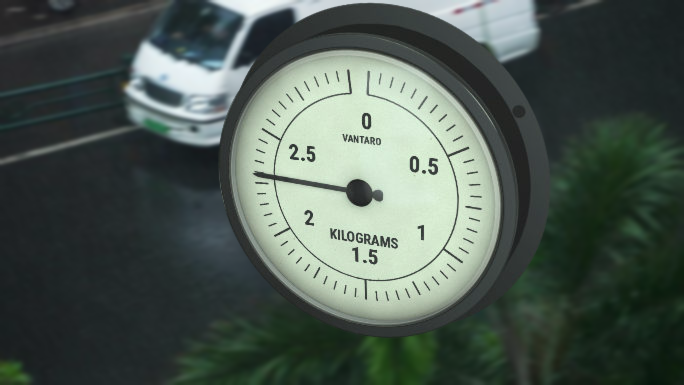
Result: **2.3** kg
